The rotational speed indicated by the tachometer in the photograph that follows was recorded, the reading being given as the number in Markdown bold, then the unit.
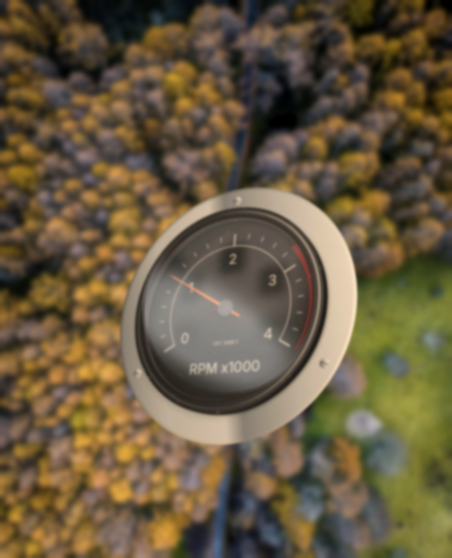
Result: **1000** rpm
